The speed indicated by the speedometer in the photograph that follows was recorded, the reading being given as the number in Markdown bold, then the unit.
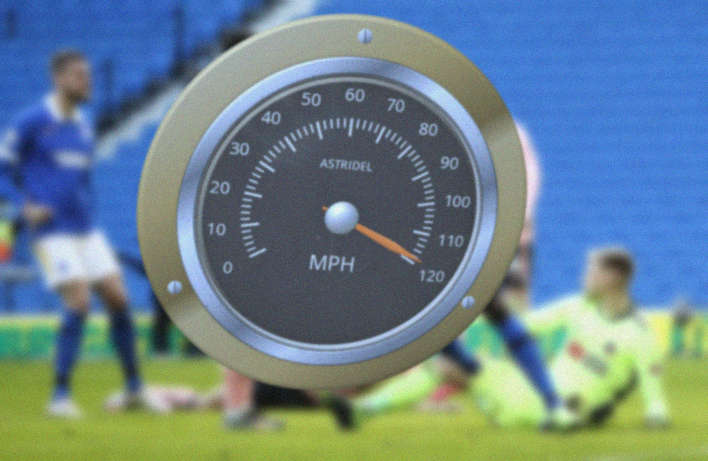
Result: **118** mph
